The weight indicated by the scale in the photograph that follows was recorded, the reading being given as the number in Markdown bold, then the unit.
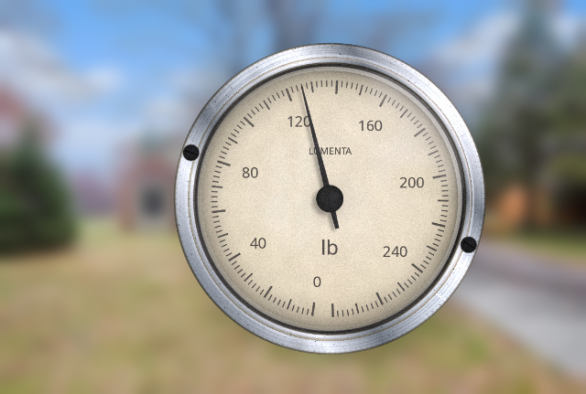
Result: **126** lb
